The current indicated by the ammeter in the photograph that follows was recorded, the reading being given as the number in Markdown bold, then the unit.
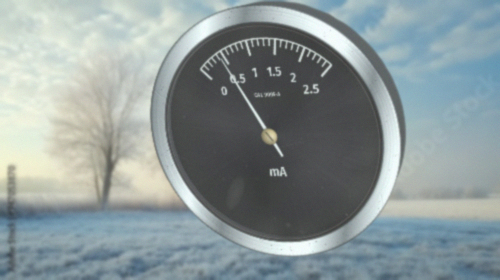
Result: **0.5** mA
